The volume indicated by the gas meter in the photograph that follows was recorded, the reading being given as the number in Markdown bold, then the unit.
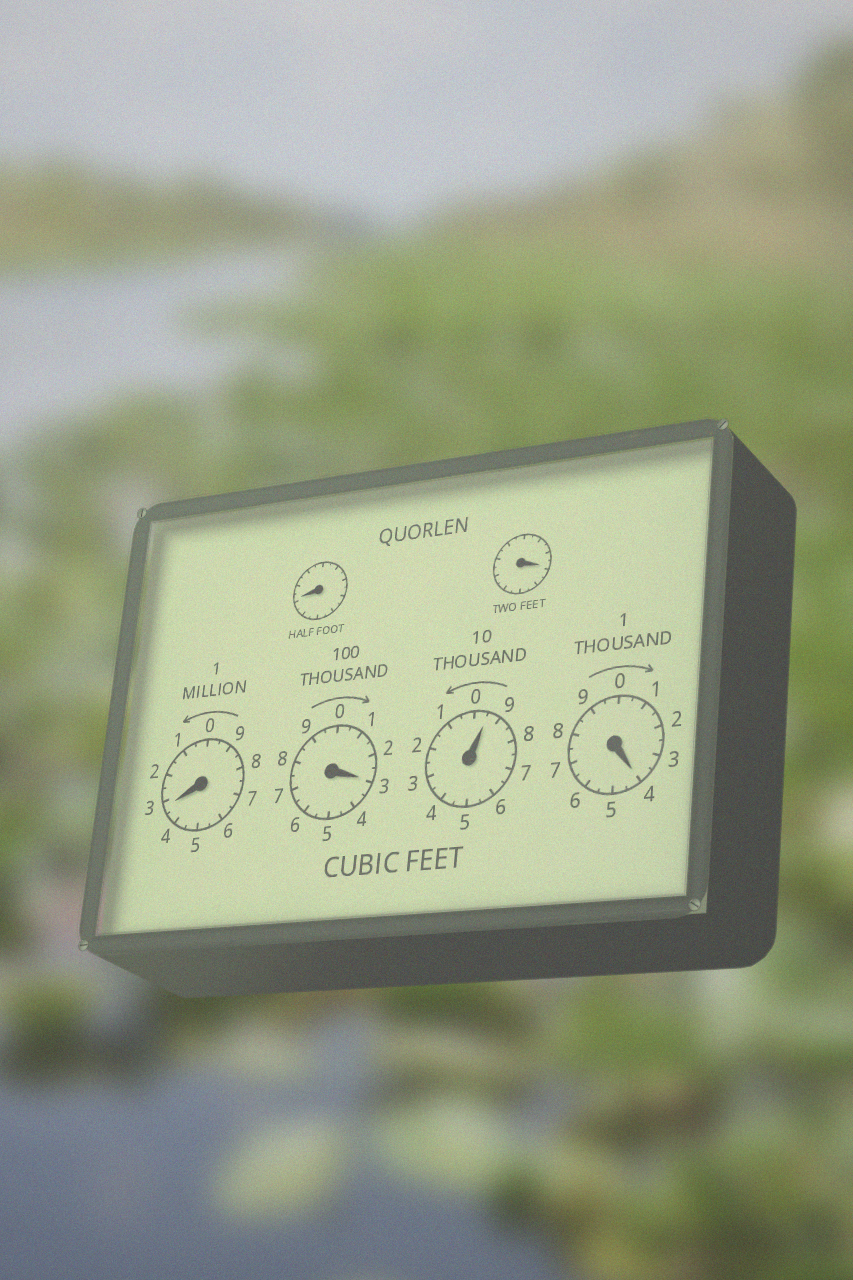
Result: **329400** ft³
